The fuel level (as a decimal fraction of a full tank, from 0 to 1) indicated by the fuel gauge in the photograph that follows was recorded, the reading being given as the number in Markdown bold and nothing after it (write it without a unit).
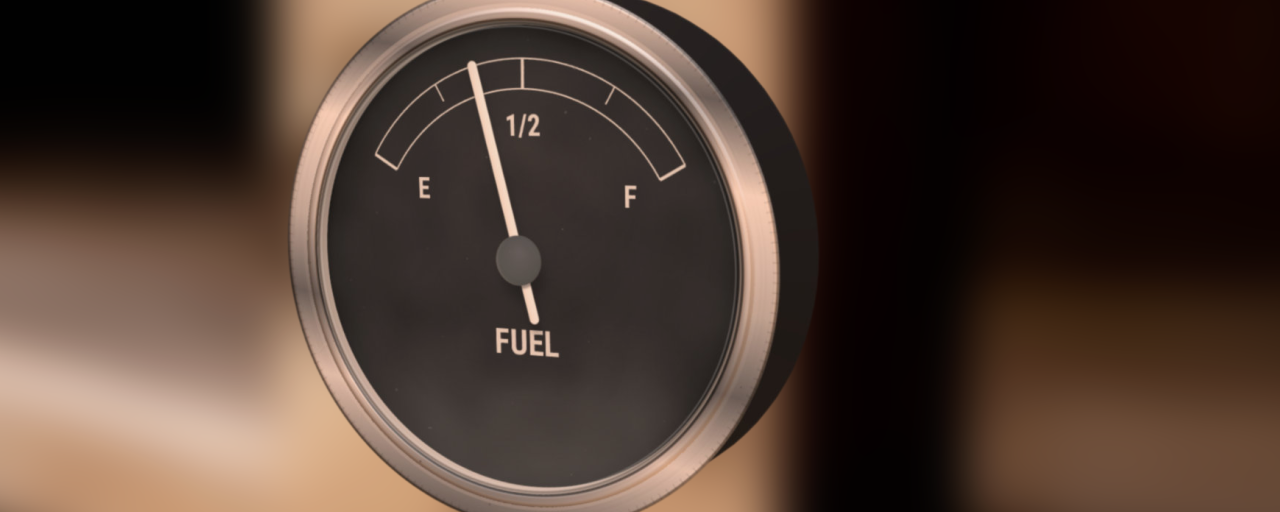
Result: **0.375**
